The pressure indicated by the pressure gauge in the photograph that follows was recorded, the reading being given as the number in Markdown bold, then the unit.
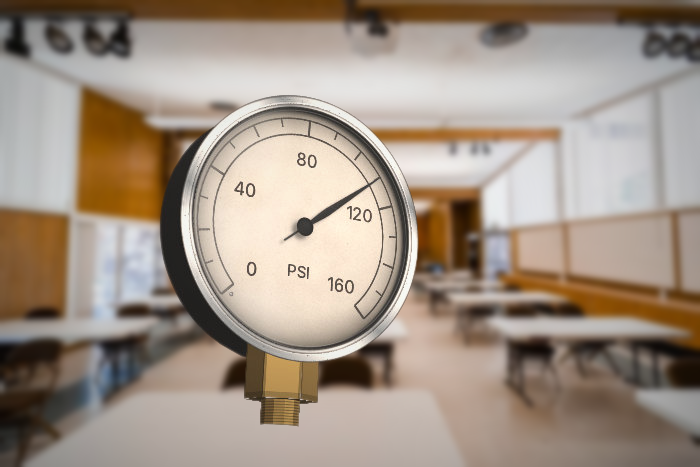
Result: **110** psi
